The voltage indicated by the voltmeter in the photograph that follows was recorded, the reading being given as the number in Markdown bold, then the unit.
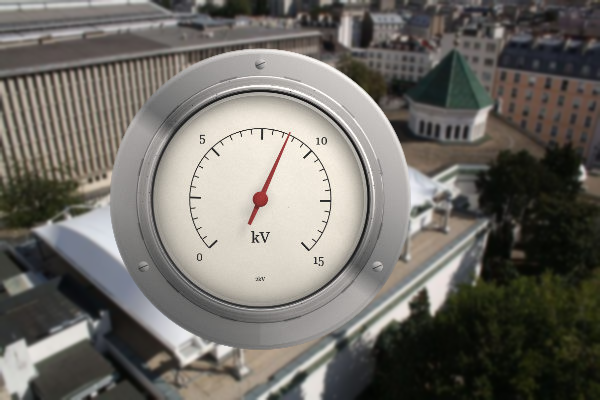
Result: **8.75** kV
